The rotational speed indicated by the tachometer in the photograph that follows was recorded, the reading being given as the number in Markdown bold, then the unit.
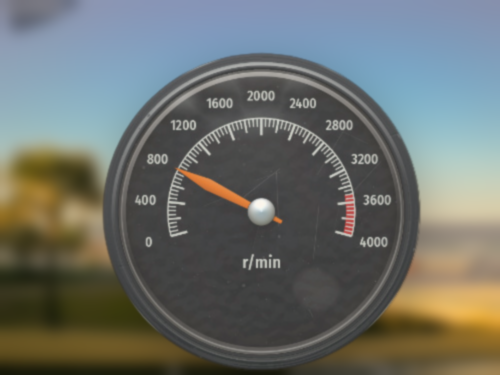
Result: **800** rpm
